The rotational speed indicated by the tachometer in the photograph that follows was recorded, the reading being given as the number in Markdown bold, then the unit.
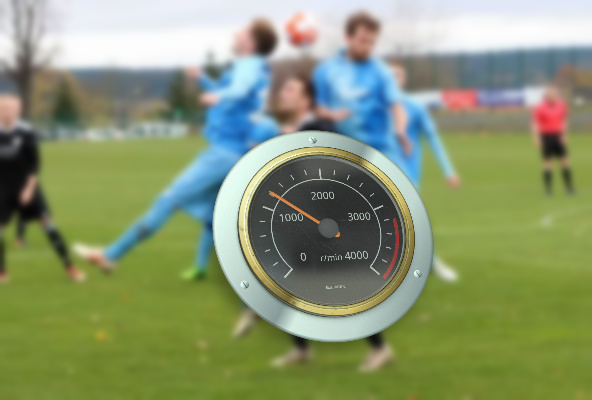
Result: **1200** rpm
